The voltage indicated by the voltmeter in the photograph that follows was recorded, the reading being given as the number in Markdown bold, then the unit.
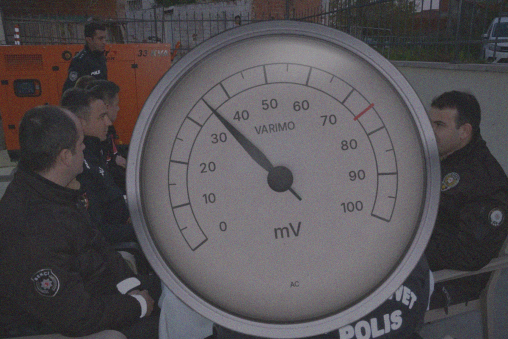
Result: **35** mV
